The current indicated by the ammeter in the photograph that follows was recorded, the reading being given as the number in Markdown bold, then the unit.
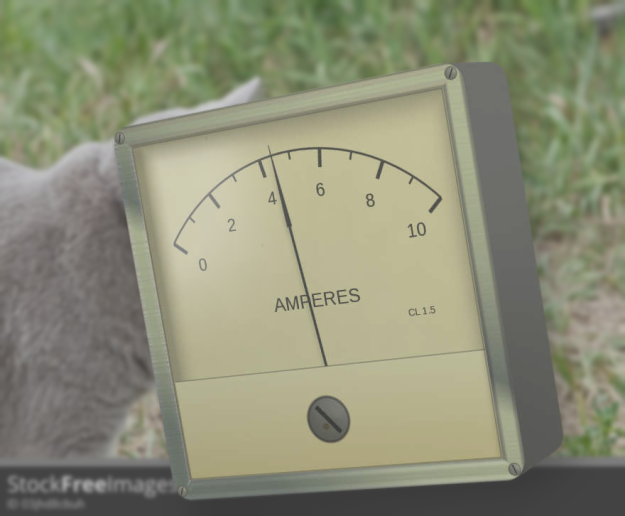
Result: **4.5** A
